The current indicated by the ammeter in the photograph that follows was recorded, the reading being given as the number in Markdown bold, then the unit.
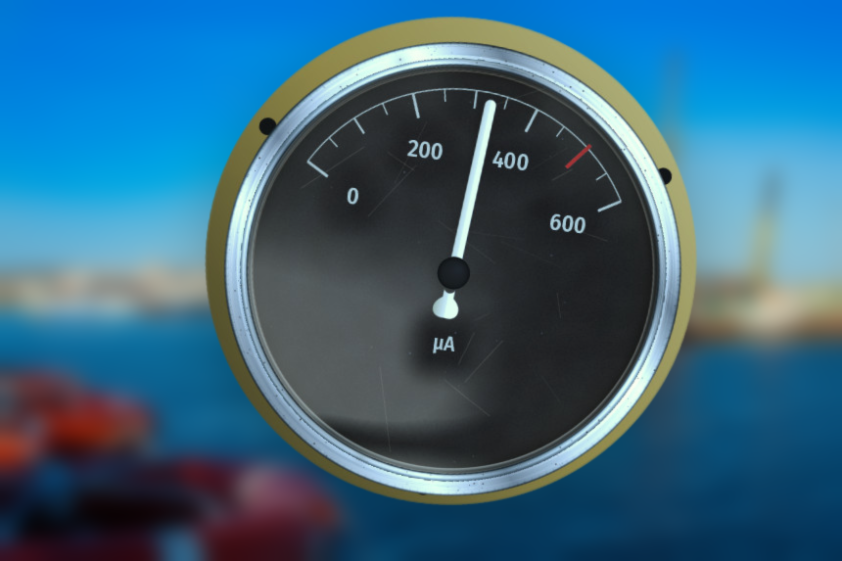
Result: **325** µA
